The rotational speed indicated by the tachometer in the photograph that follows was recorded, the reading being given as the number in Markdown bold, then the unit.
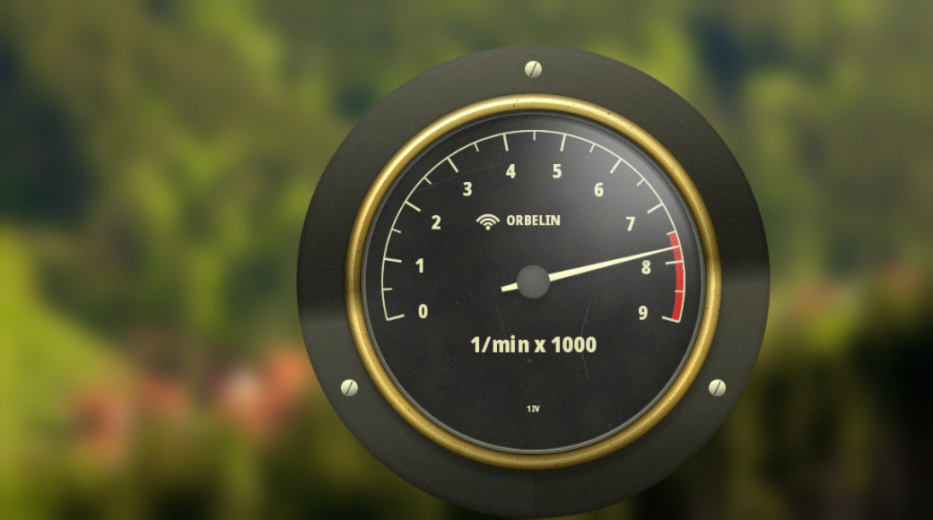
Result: **7750** rpm
